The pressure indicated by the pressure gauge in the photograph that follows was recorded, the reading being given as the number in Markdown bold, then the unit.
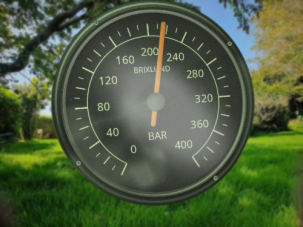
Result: **215** bar
